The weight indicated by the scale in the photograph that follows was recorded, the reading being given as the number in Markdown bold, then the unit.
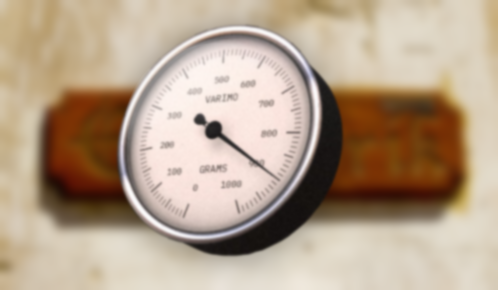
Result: **900** g
